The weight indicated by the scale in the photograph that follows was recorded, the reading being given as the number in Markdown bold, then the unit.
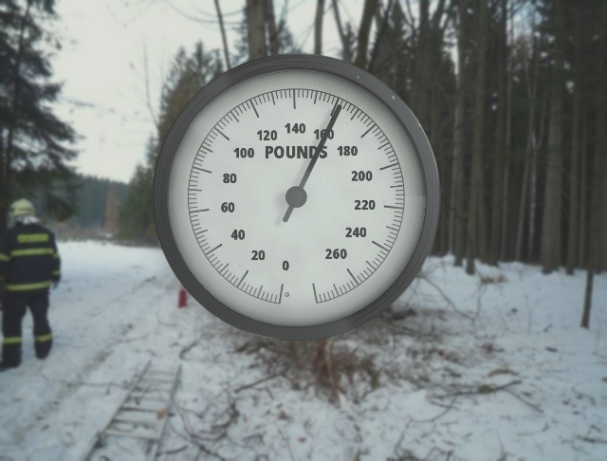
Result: **162** lb
